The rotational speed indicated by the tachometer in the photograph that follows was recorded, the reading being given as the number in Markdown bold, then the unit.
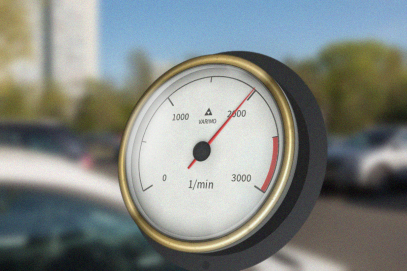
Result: **2000** rpm
